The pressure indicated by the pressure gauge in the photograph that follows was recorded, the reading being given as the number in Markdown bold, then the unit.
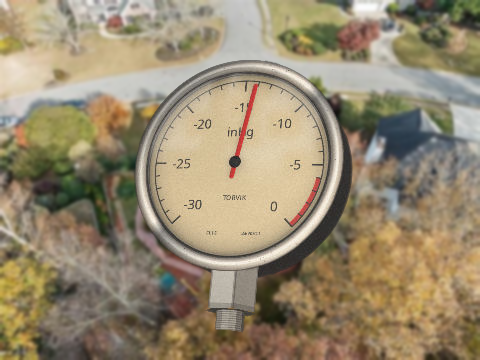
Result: **-14** inHg
